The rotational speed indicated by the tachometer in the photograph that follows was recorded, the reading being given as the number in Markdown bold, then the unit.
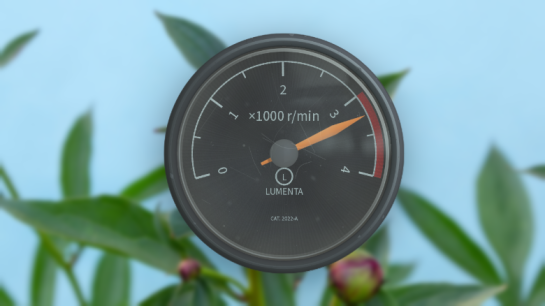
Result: **3250** rpm
